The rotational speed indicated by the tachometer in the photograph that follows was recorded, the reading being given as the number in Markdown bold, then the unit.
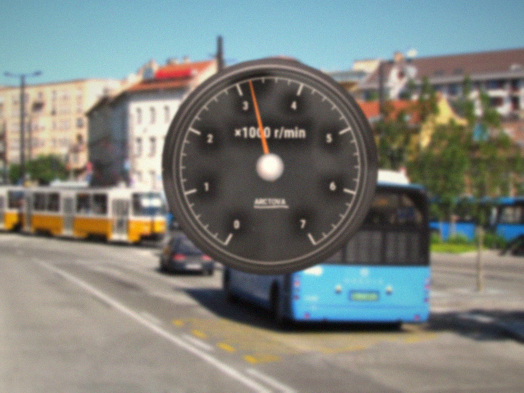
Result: **3200** rpm
